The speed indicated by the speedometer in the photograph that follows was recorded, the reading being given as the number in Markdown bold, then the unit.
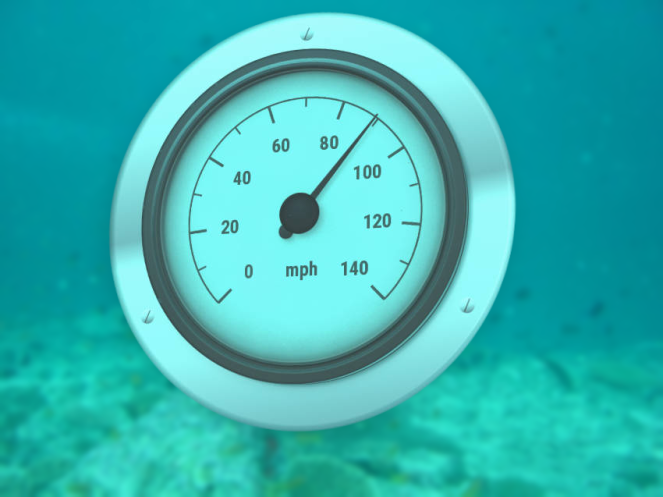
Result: **90** mph
